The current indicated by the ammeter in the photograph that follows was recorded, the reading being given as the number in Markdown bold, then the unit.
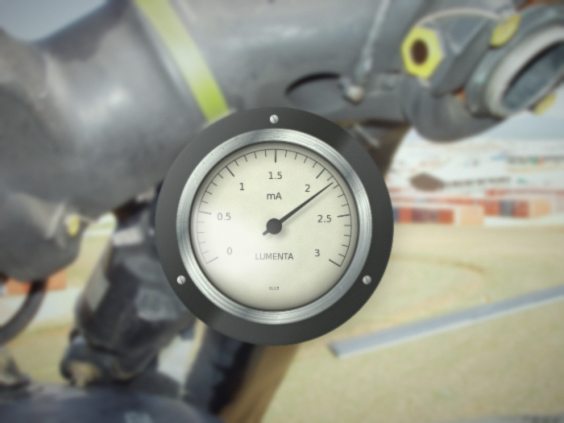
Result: **2.15** mA
